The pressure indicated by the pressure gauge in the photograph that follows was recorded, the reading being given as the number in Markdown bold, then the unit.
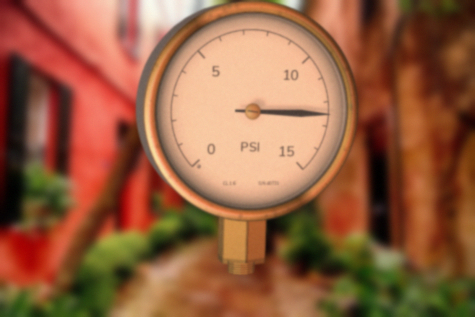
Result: **12.5** psi
